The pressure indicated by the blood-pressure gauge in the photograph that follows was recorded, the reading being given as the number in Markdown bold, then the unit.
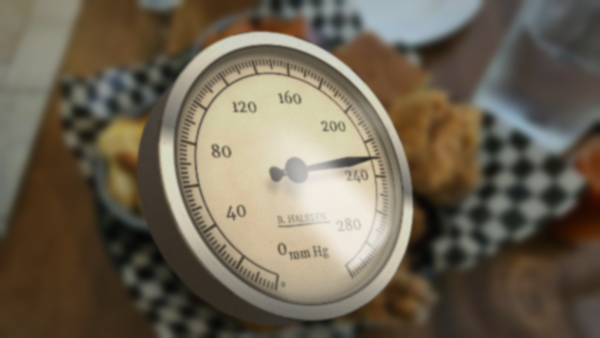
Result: **230** mmHg
